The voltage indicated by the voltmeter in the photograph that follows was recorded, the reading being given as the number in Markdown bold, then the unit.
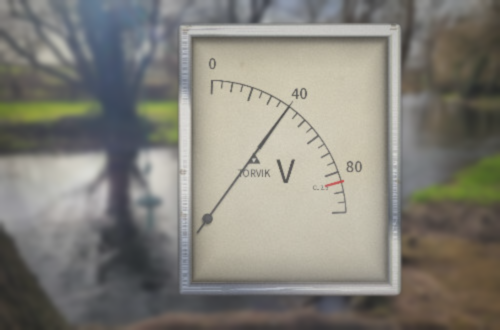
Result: **40** V
